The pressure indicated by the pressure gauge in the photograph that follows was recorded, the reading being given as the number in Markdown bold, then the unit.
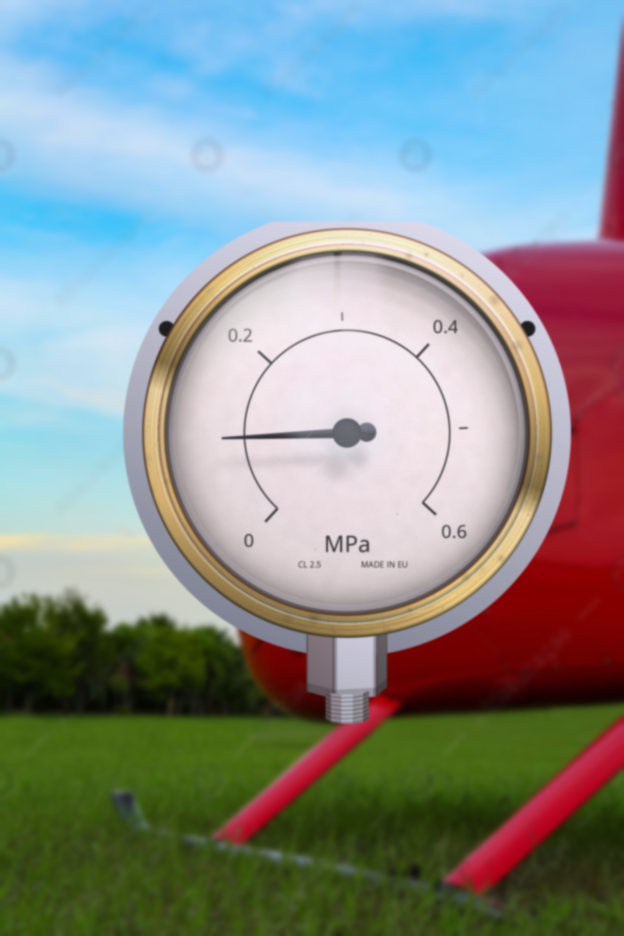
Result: **0.1** MPa
